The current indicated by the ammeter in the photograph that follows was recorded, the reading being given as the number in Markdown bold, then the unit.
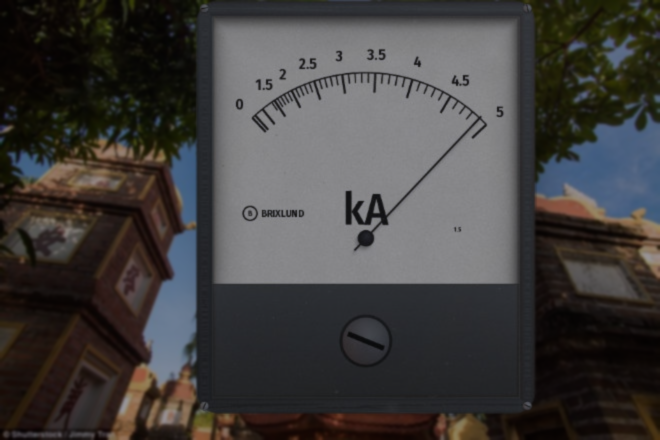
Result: **4.9** kA
